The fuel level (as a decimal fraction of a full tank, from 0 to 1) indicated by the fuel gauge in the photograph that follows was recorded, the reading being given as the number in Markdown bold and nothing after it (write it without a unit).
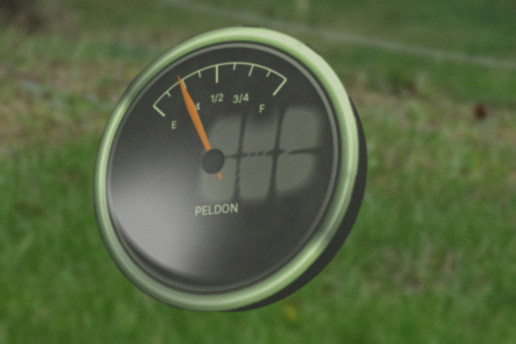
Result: **0.25**
